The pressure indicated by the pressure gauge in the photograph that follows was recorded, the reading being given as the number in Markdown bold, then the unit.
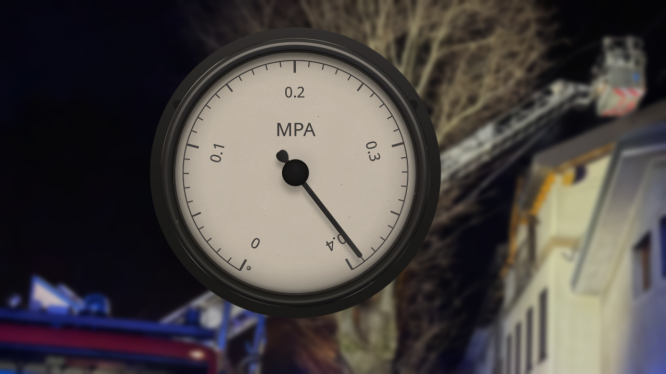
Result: **0.39** MPa
